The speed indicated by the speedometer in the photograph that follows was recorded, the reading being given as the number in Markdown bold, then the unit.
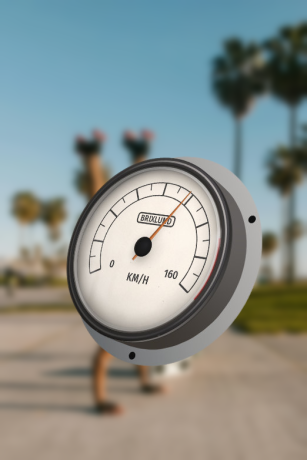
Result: **100** km/h
